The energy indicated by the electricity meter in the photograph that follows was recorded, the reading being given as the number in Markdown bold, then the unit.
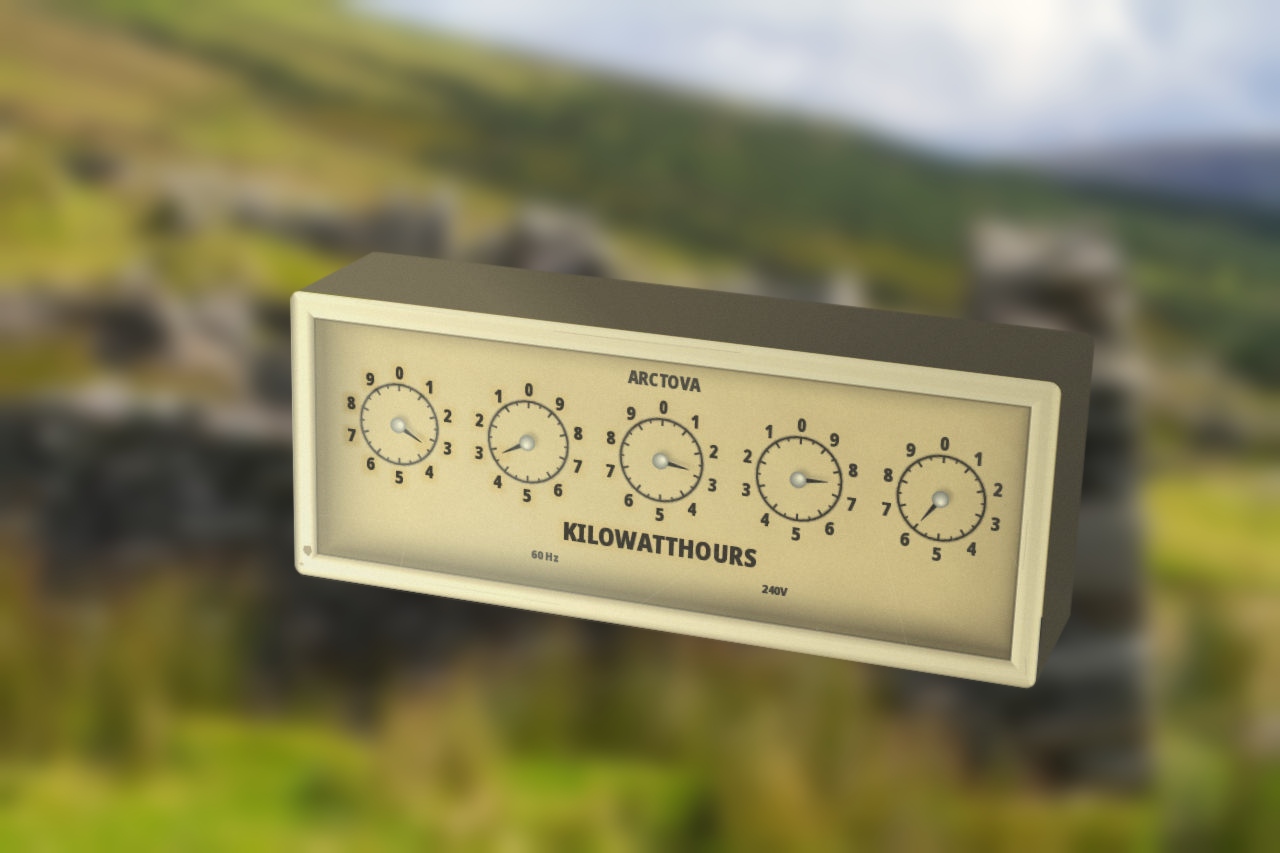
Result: **33276** kWh
